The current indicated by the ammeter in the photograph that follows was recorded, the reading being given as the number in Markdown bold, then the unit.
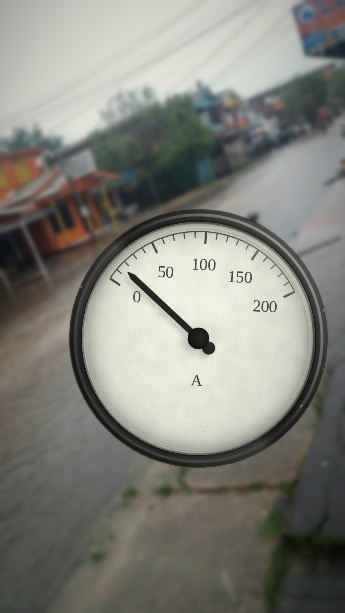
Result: **15** A
